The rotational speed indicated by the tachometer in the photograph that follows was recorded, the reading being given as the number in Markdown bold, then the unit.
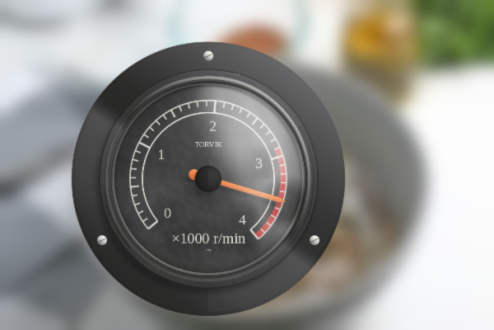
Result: **3500** rpm
